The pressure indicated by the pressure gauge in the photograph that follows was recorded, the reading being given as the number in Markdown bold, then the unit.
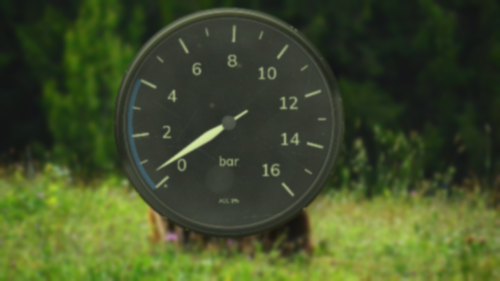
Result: **0.5** bar
